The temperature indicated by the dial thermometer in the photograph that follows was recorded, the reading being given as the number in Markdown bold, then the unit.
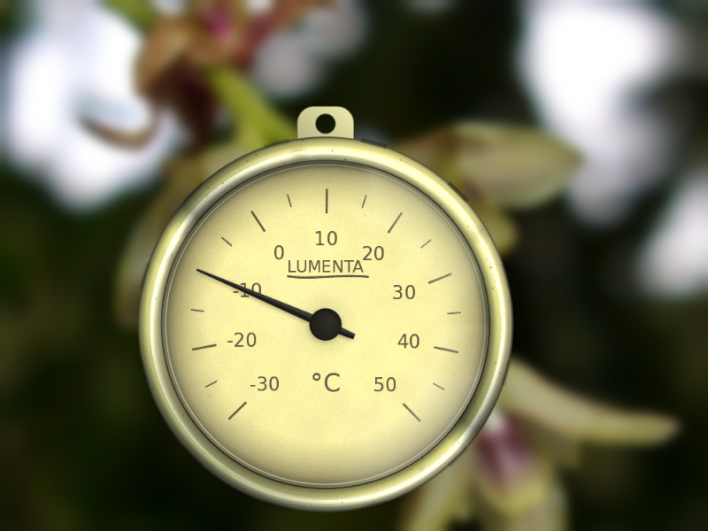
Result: **-10** °C
